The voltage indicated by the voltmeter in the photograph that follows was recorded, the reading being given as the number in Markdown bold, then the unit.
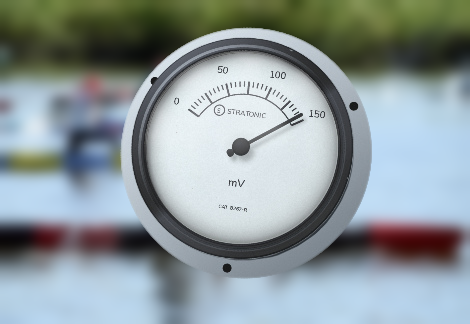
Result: **145** mV
